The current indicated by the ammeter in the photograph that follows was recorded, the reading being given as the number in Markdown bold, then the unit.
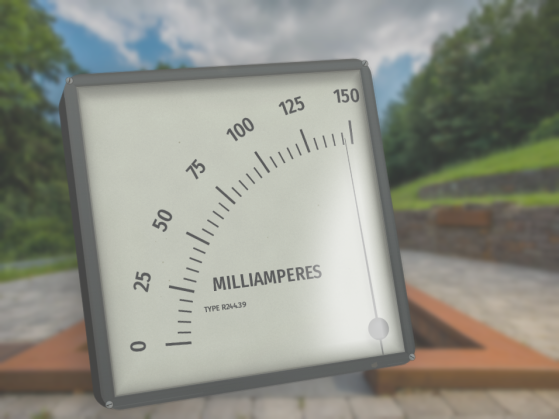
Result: **145** mA
